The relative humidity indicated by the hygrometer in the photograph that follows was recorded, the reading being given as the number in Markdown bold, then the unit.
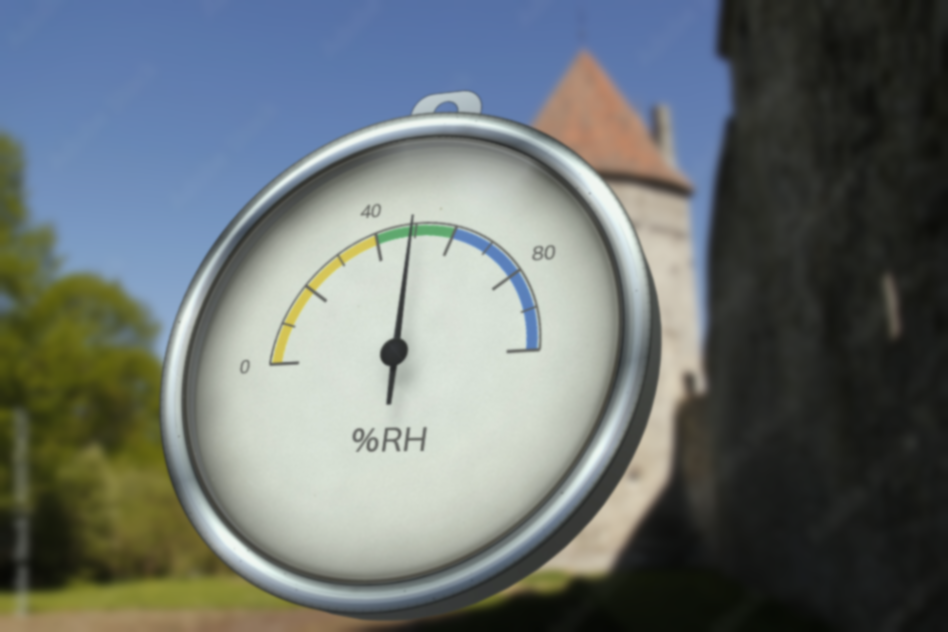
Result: **50** %
